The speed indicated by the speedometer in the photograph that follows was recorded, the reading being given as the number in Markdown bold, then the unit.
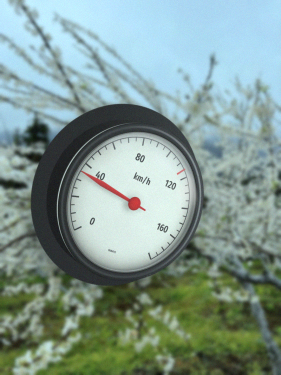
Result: **35** km/h
